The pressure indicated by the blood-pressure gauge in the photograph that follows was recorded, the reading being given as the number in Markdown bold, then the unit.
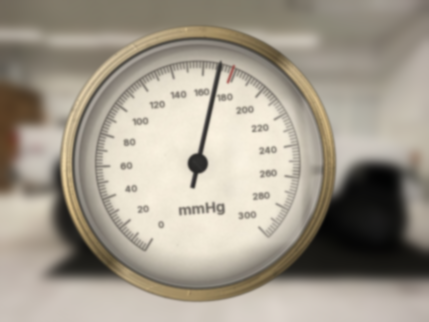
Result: **170** mmHg
